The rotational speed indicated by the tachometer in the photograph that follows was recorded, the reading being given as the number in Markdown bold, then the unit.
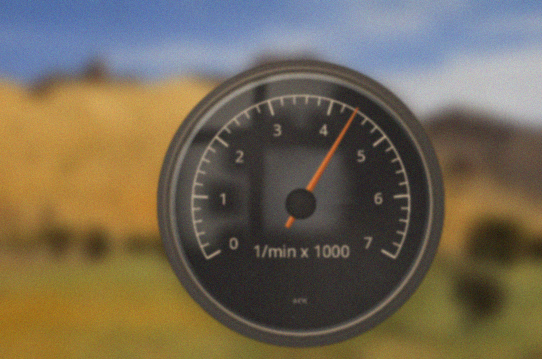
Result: **4400** rpm
